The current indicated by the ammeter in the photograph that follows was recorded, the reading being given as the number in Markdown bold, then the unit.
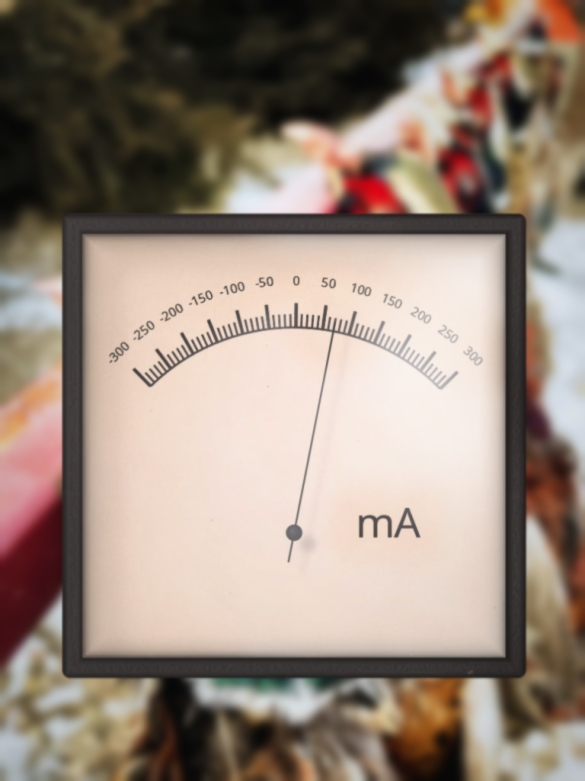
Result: **70** mA
